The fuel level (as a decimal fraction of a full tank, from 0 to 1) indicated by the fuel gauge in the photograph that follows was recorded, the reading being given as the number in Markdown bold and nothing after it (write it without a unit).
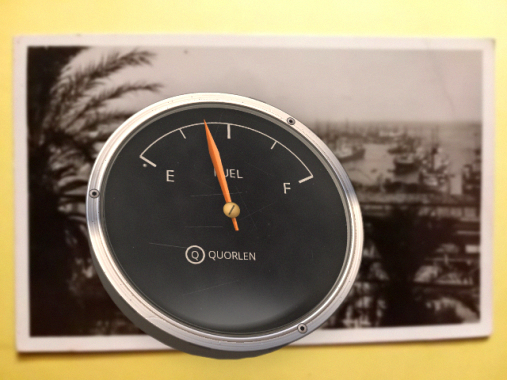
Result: **0.375**
